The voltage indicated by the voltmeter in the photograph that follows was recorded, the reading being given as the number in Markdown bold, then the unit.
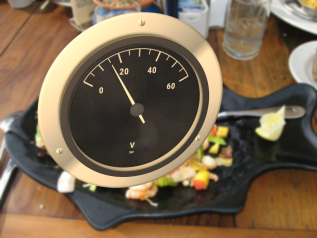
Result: **15** V
